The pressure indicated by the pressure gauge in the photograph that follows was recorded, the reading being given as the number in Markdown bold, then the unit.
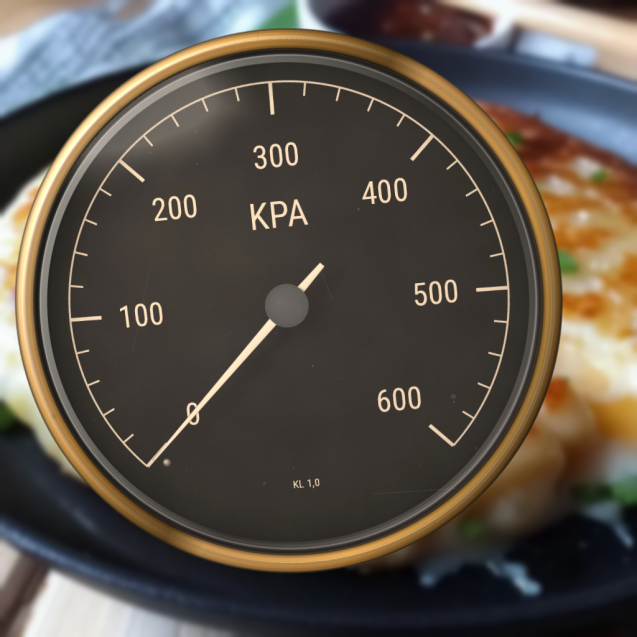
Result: **0** kPa
